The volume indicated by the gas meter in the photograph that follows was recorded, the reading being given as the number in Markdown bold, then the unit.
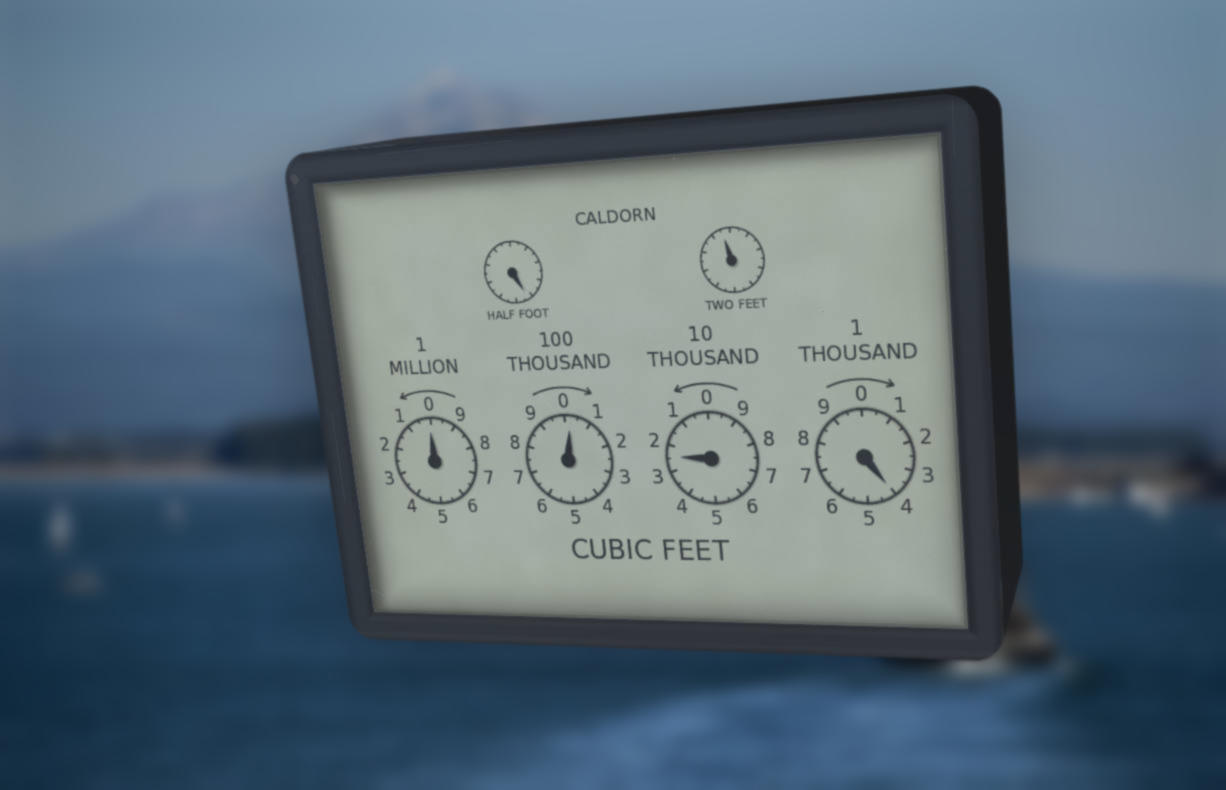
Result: **2400** ft³
